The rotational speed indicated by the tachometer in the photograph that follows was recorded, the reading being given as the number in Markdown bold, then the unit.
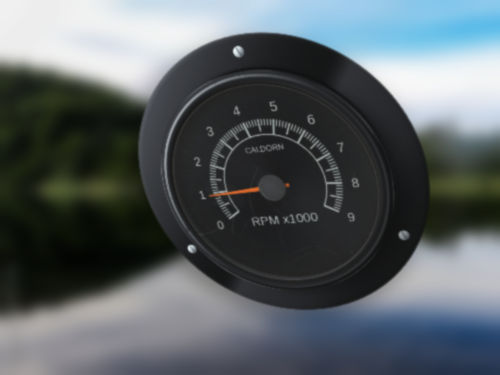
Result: **1000** rpm
